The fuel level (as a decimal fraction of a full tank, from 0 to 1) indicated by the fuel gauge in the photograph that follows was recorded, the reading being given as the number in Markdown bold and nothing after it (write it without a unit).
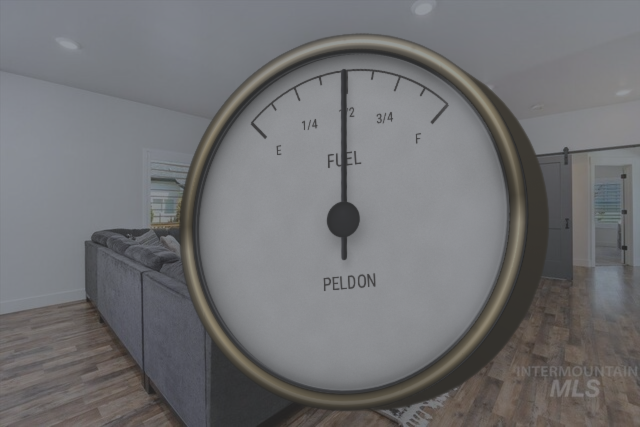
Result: **0.5**
